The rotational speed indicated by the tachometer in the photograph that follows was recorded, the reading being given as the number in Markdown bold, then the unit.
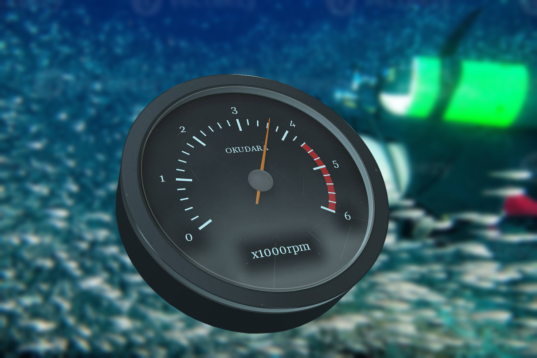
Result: **3600** rpm
